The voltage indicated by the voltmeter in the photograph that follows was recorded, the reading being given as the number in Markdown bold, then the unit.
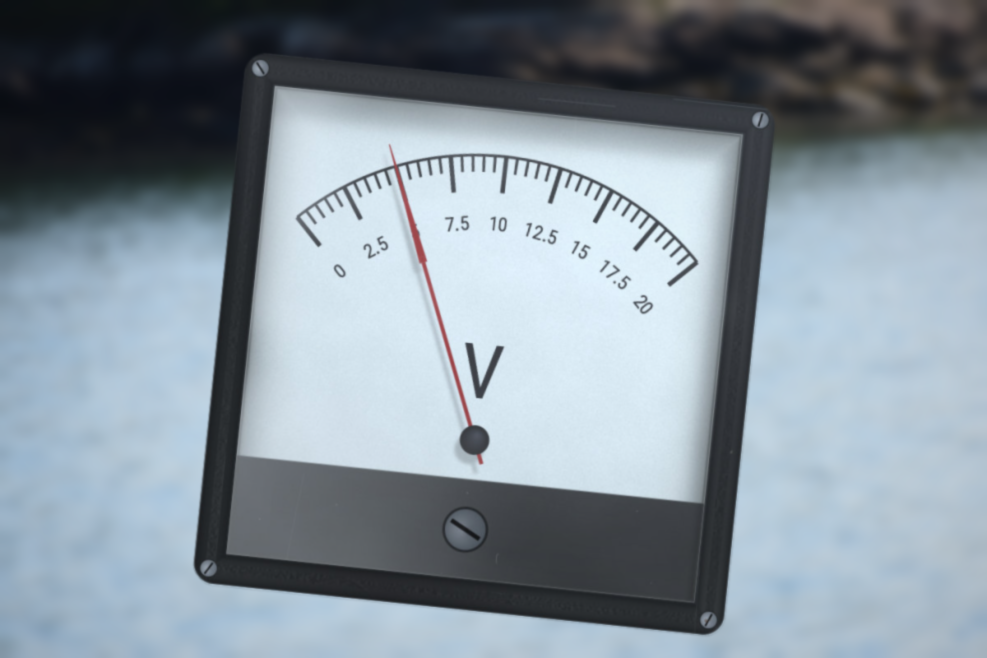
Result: **5** V
